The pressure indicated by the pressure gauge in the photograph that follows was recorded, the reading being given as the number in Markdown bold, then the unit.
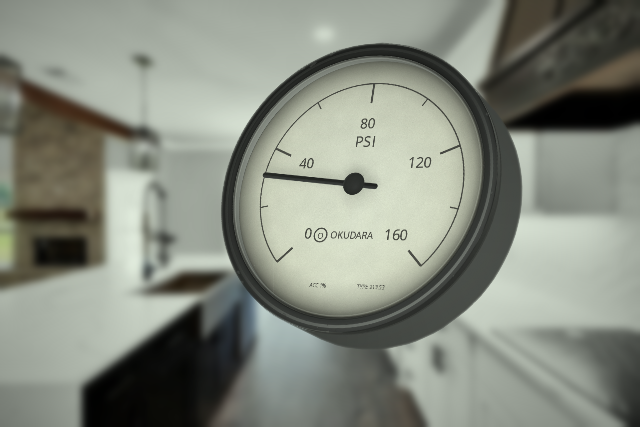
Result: **30** psi
